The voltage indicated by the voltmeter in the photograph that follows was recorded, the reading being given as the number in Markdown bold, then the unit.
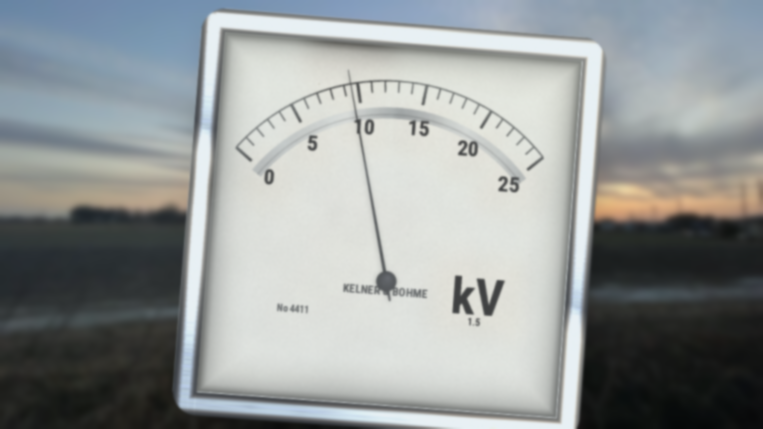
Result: **9.5** kV
